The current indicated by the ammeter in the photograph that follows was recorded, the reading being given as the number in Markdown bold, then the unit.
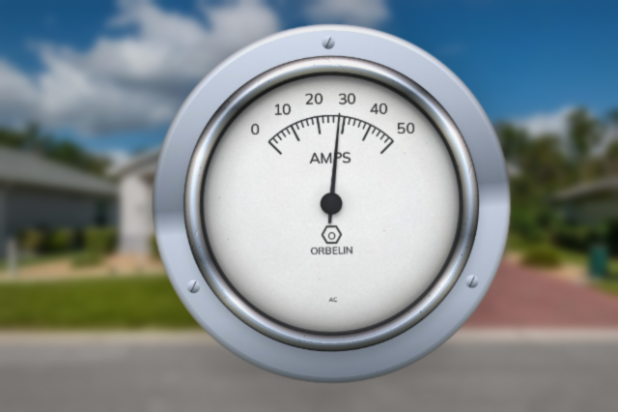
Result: **28** A
